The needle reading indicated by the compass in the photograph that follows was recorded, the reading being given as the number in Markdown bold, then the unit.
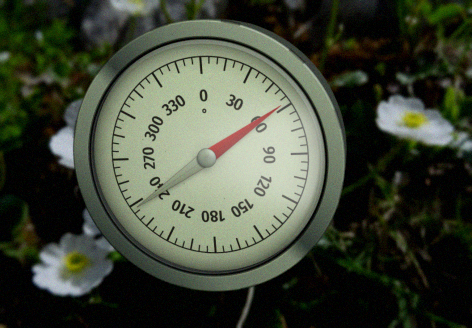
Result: **57.5** °
